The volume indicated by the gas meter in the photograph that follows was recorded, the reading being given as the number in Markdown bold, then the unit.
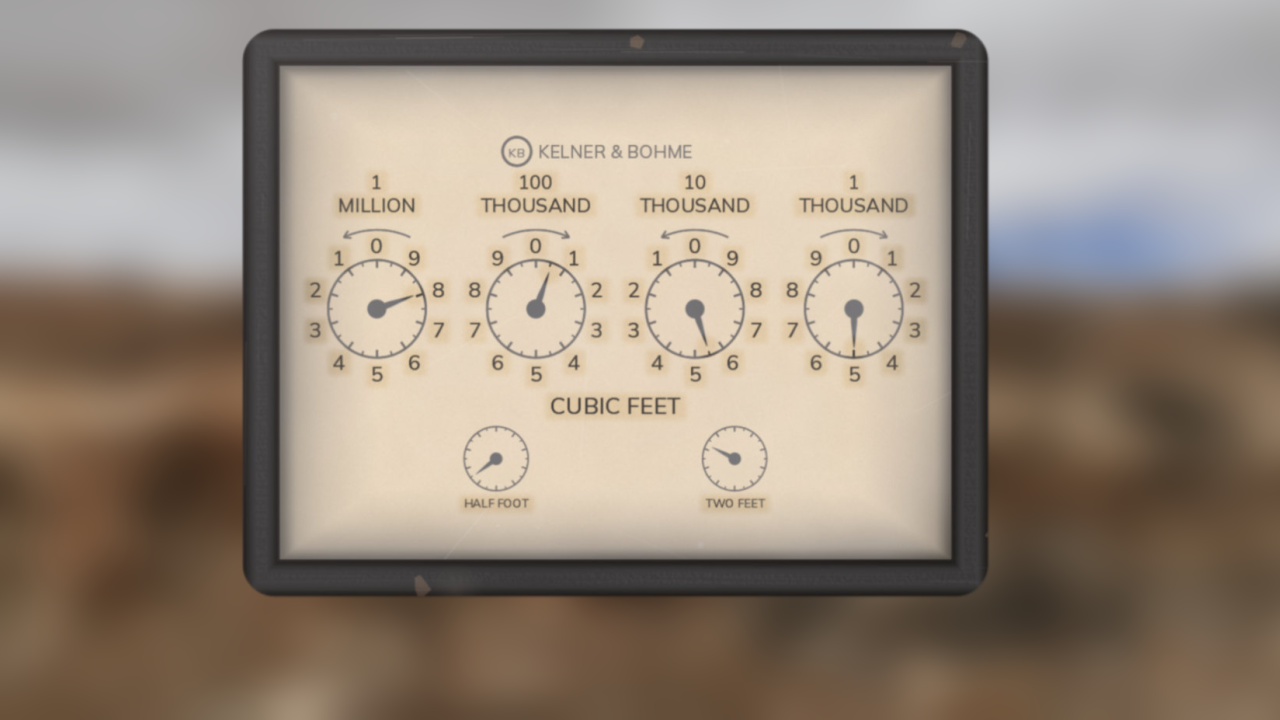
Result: **805500** ft³
